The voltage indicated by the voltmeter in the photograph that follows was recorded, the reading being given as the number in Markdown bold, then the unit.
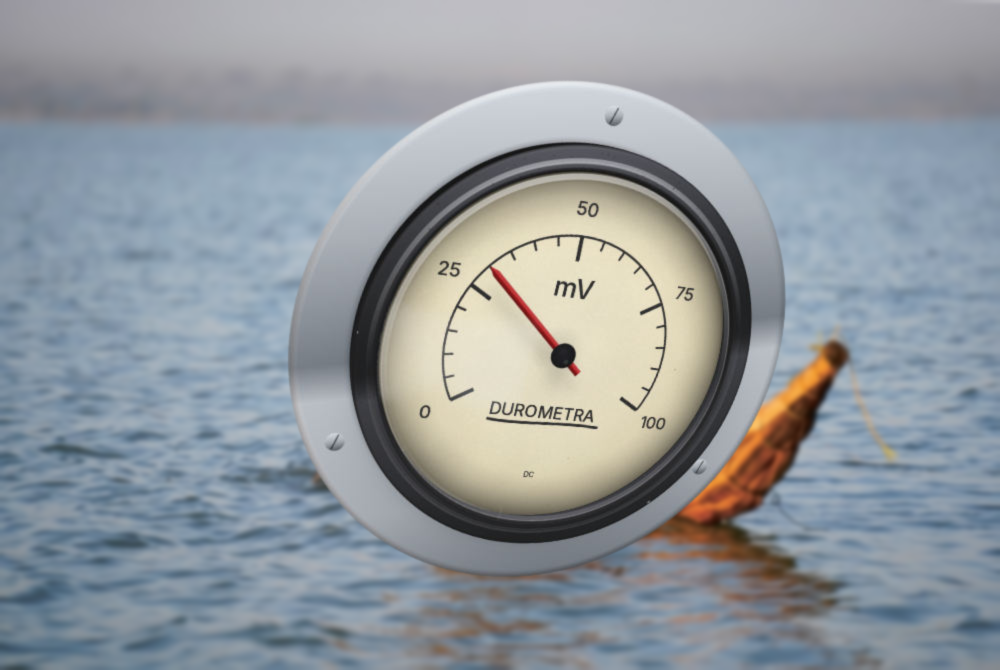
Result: **30** mV
